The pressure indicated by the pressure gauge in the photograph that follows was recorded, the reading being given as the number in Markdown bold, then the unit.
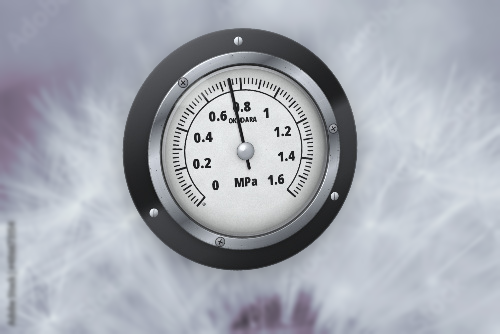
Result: **0.74** MPa
